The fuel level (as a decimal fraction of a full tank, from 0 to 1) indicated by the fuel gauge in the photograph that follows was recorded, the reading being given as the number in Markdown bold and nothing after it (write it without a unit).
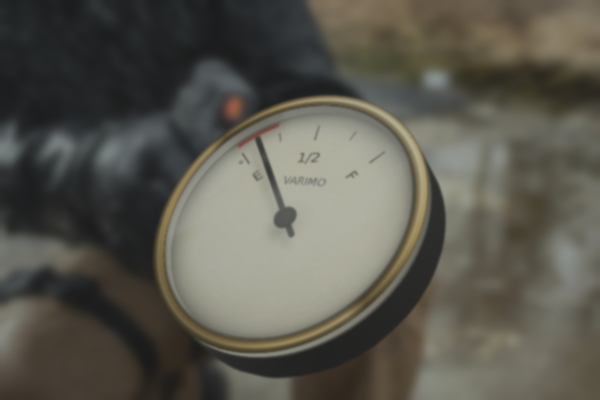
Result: **0.125**
